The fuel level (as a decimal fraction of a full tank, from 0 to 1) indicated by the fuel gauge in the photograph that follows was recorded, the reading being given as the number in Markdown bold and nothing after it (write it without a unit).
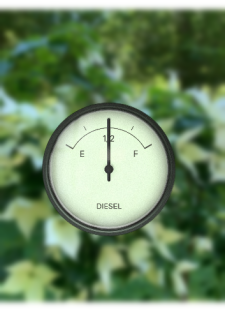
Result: **0.5**
